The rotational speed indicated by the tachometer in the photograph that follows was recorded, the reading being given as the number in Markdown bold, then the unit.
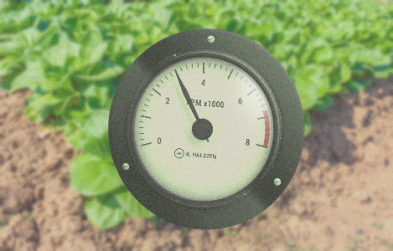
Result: **3000** rpm
